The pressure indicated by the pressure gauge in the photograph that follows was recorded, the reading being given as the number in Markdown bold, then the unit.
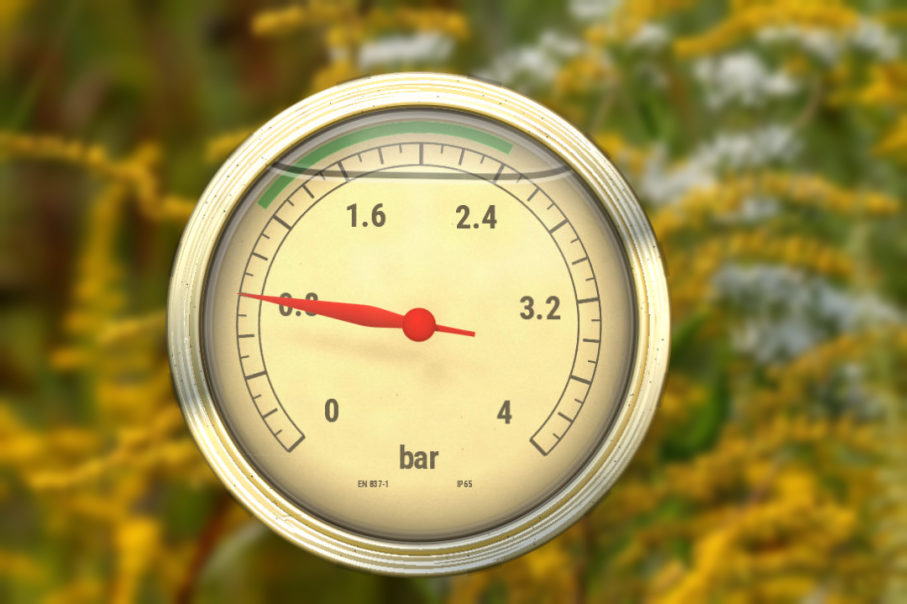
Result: **0.8** bar
